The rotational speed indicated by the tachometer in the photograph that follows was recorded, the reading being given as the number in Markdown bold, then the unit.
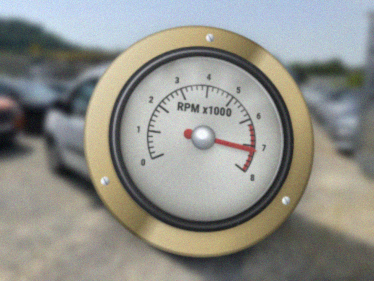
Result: **7200** rpm
